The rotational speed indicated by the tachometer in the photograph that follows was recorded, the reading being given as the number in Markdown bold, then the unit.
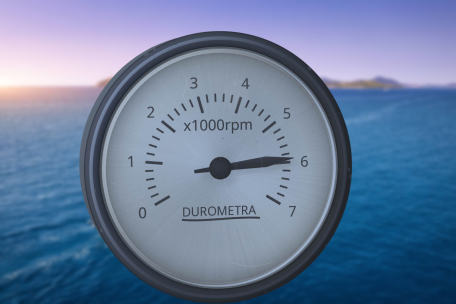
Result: **5900** rpm
